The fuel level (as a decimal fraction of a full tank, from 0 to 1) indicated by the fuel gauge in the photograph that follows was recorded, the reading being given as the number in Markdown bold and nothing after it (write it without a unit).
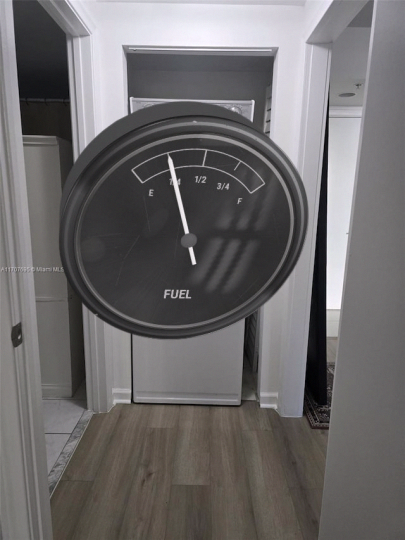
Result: **0.25**
